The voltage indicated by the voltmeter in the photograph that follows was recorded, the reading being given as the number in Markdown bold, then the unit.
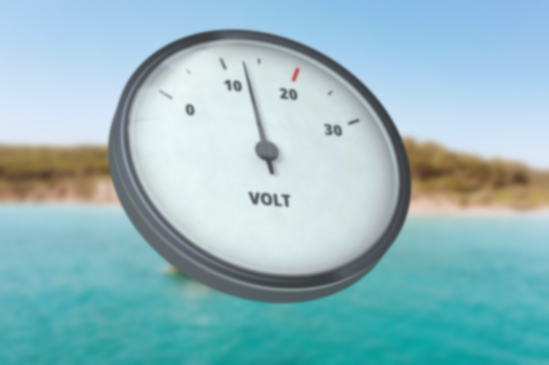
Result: **12.5** V
